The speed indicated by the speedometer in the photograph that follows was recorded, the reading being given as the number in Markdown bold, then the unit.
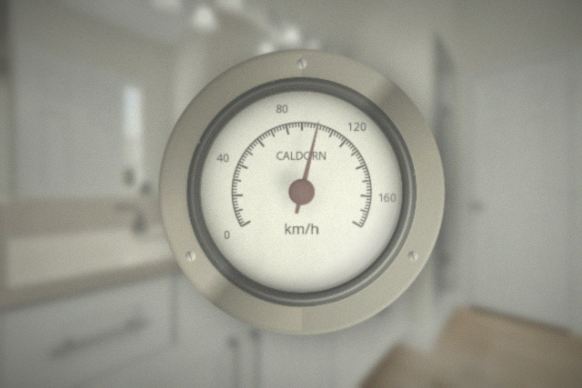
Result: **100** km/h
